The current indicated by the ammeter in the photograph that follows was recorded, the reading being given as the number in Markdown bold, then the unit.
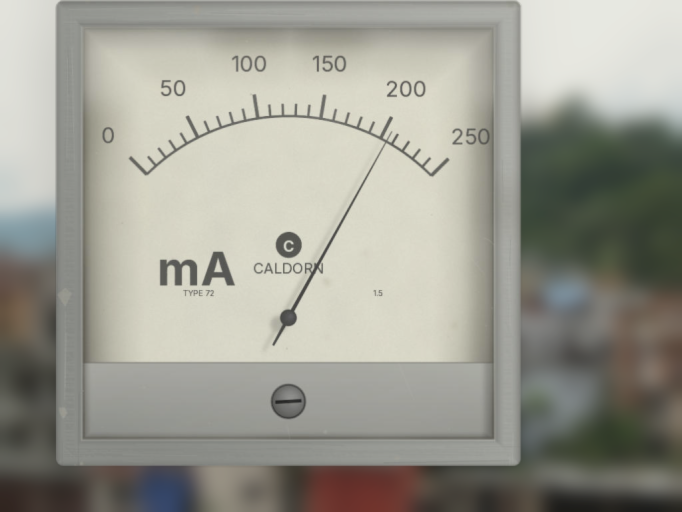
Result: **205** mA
